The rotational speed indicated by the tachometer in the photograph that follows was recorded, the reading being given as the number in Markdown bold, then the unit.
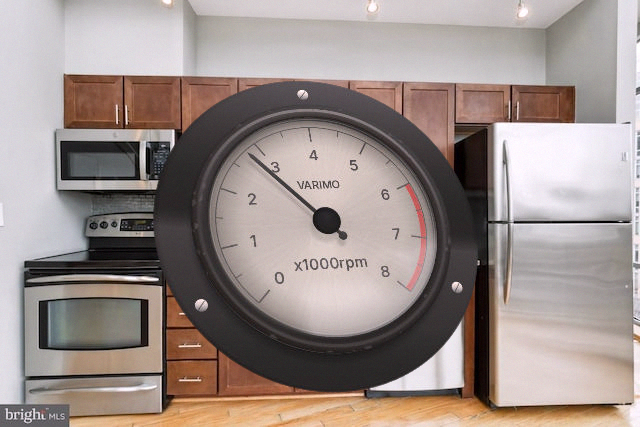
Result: **2750** rpm
